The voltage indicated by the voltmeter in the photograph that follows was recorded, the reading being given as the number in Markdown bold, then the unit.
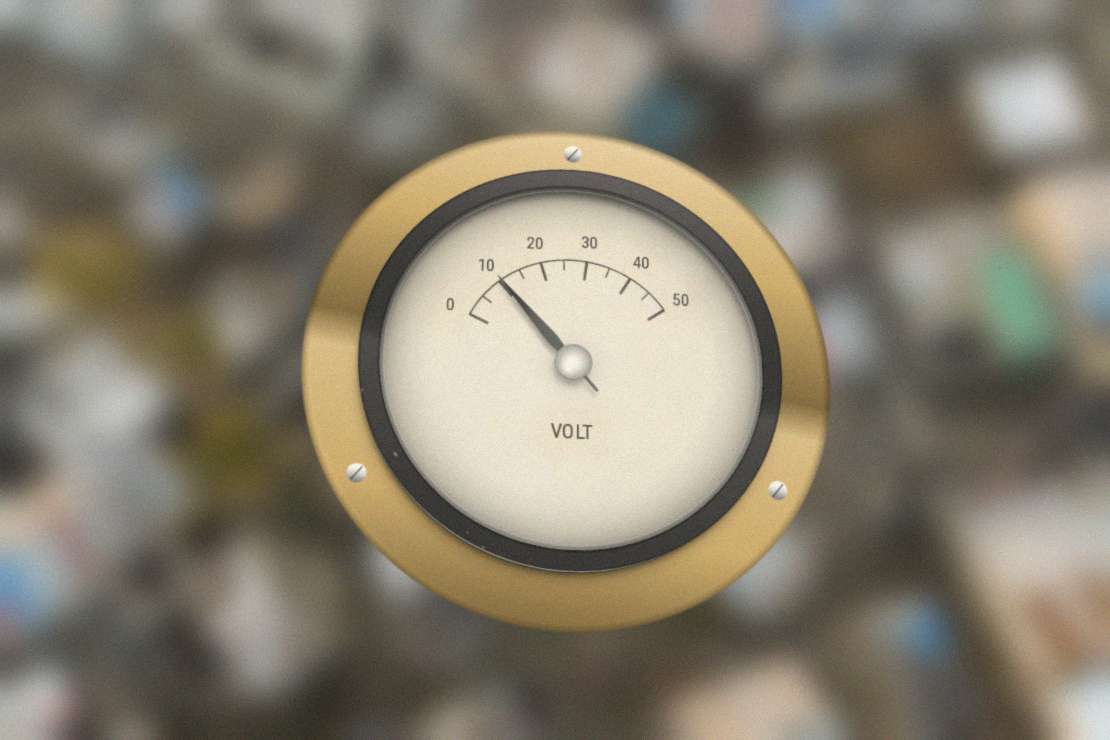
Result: **10** V
